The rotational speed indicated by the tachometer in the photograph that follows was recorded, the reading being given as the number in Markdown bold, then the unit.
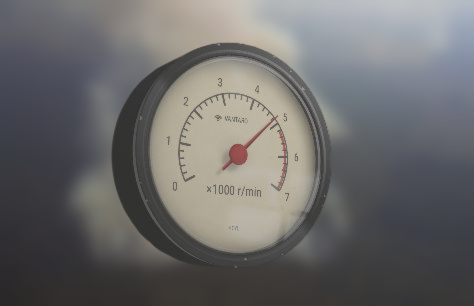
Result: **4800** rpm
